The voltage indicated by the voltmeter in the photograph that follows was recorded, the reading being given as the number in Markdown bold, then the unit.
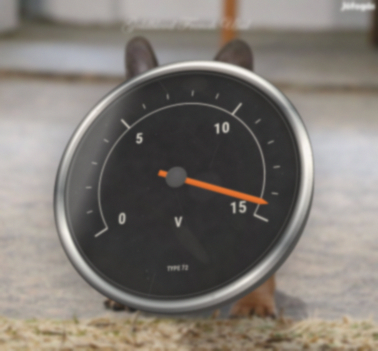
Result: **14.5** V
